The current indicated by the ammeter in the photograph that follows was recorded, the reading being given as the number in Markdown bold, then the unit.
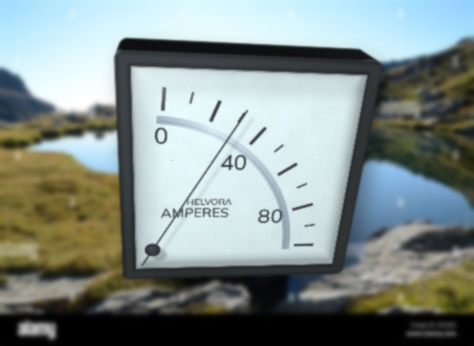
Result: **30** A
